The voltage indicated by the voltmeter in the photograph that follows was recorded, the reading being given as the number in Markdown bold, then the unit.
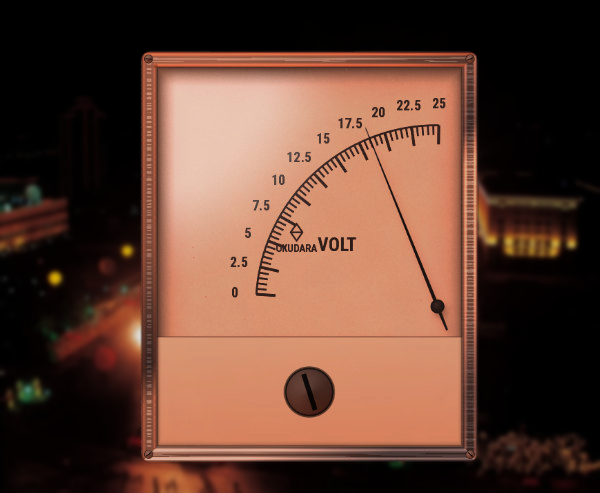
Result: **18.5** V
